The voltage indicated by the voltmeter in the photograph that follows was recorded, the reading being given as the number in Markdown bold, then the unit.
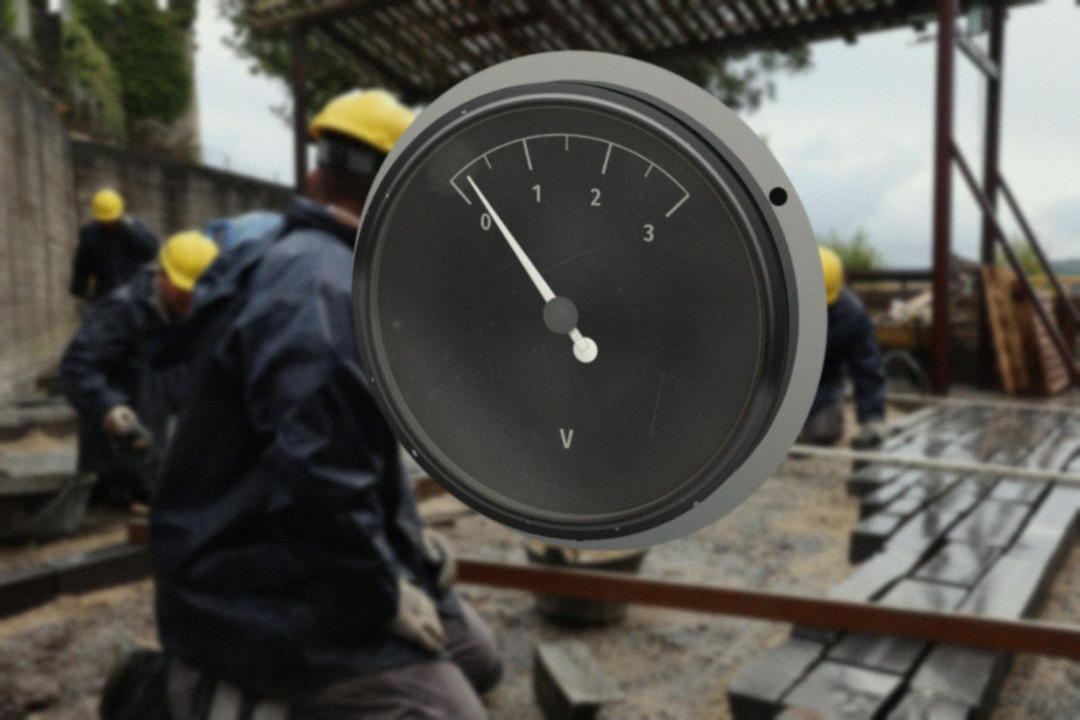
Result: **0.25** V
